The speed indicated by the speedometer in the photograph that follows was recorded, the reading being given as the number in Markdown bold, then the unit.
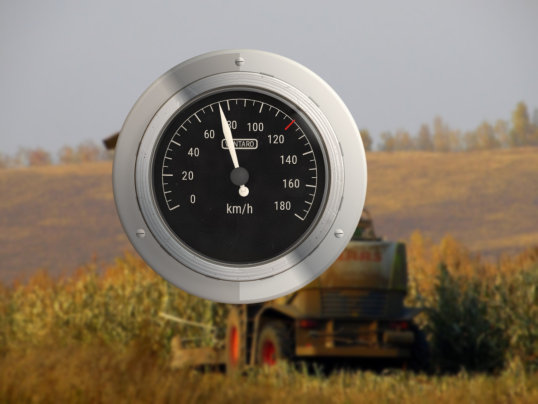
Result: **75** km/h
